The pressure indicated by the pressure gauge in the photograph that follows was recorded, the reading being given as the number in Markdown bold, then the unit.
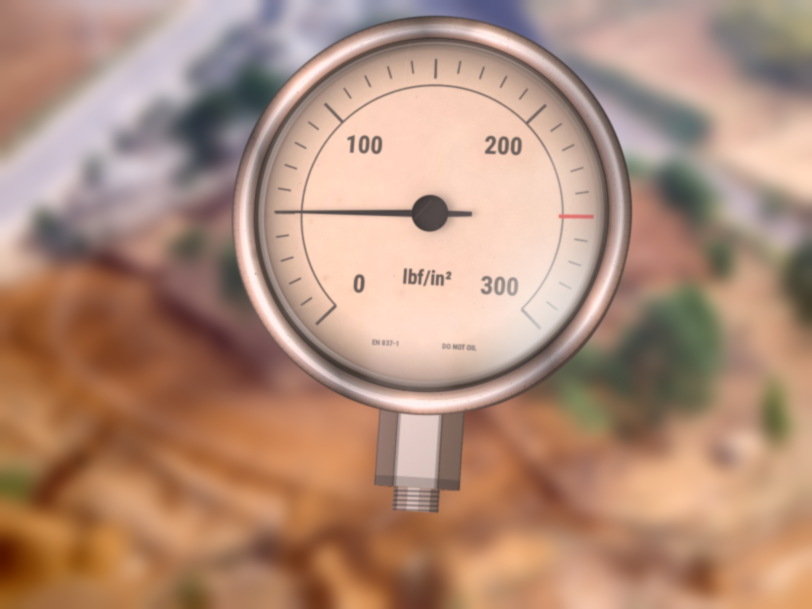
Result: **50** psi
